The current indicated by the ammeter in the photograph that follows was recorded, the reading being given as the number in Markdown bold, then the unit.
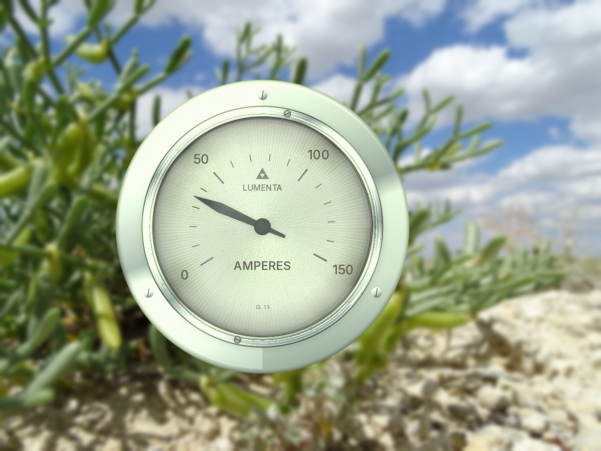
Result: **35** A
